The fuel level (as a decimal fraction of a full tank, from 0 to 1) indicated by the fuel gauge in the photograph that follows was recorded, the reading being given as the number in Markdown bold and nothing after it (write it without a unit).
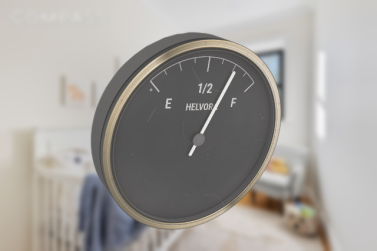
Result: **0.75**
